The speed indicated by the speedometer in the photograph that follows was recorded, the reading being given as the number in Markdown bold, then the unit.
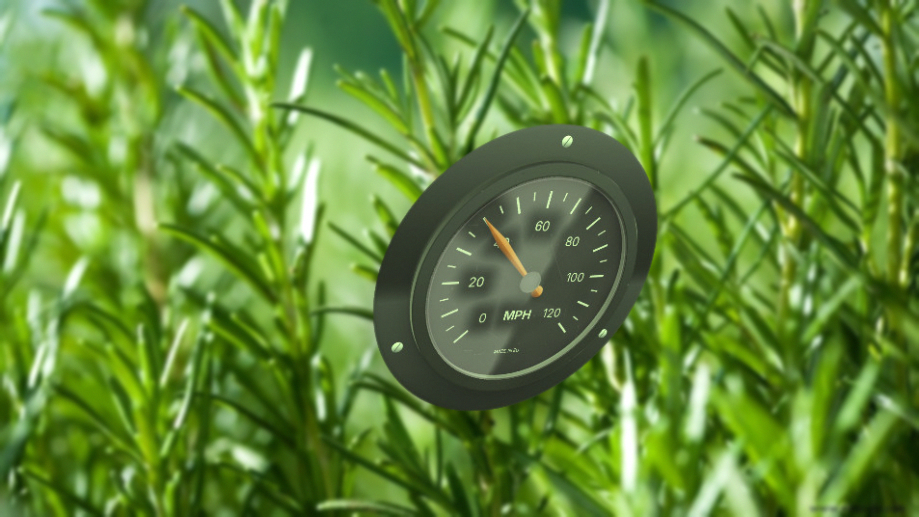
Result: **40** mph
